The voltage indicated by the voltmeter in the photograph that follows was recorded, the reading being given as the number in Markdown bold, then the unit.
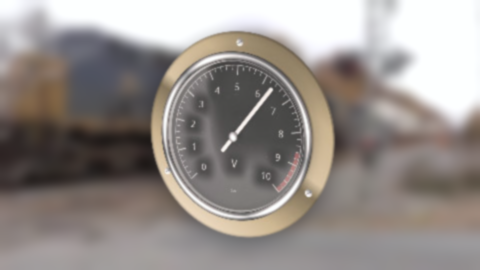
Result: **6.4** V
